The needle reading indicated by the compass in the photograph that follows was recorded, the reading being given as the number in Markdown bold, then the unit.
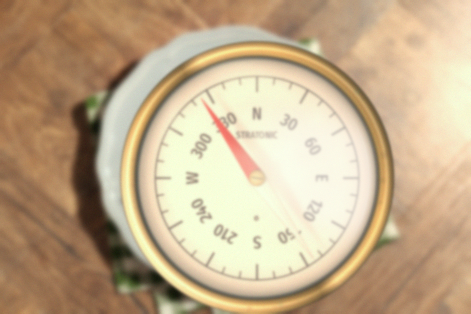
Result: **325** °
